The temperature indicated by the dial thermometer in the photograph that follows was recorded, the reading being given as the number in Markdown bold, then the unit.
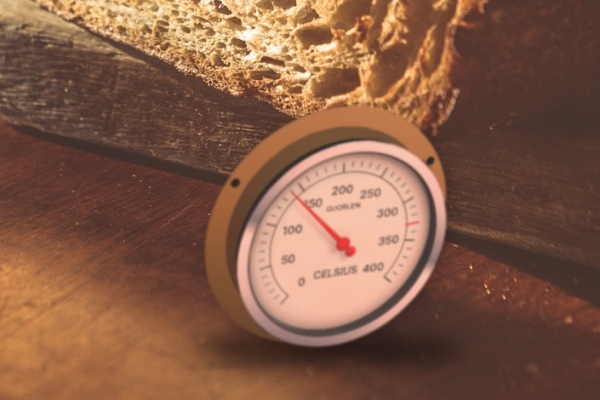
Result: **140** °C
